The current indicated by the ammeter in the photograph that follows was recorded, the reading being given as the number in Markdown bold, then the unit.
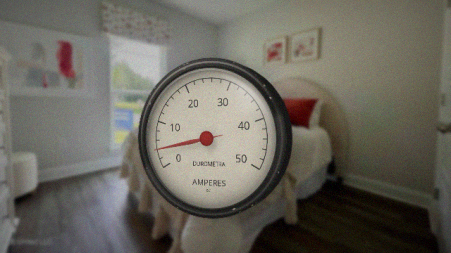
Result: **4** A
